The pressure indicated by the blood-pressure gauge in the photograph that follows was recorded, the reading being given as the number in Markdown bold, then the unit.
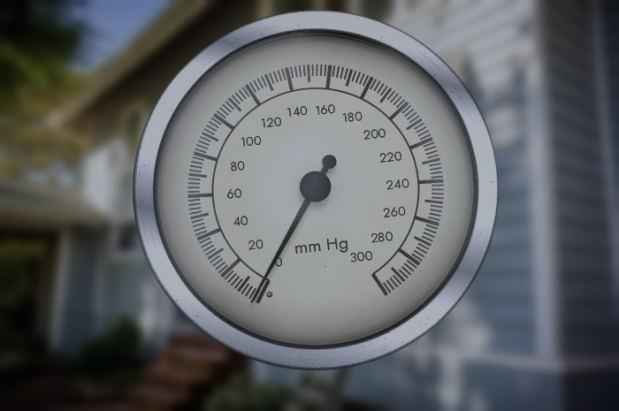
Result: **2** mmHg
